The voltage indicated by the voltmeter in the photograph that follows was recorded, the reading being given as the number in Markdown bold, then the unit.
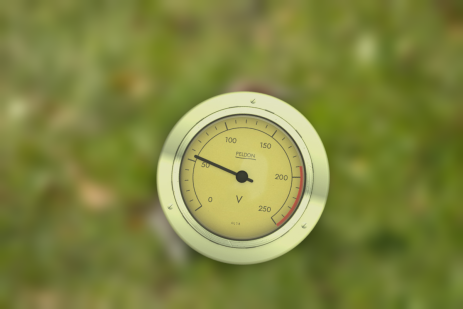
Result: **55** V
